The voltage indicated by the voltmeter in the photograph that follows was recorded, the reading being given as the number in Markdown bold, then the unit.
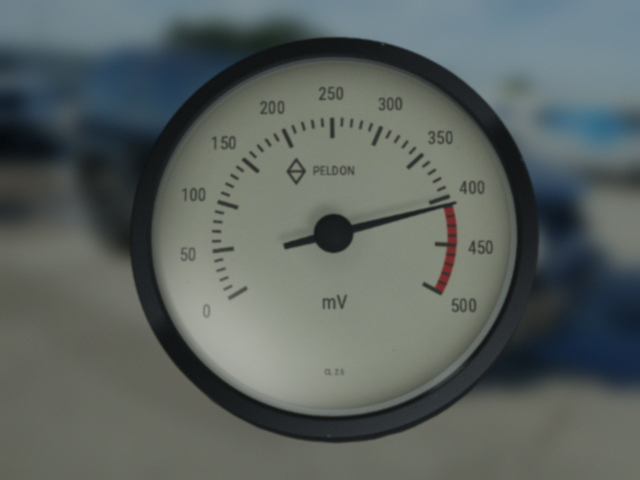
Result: **410** mV
